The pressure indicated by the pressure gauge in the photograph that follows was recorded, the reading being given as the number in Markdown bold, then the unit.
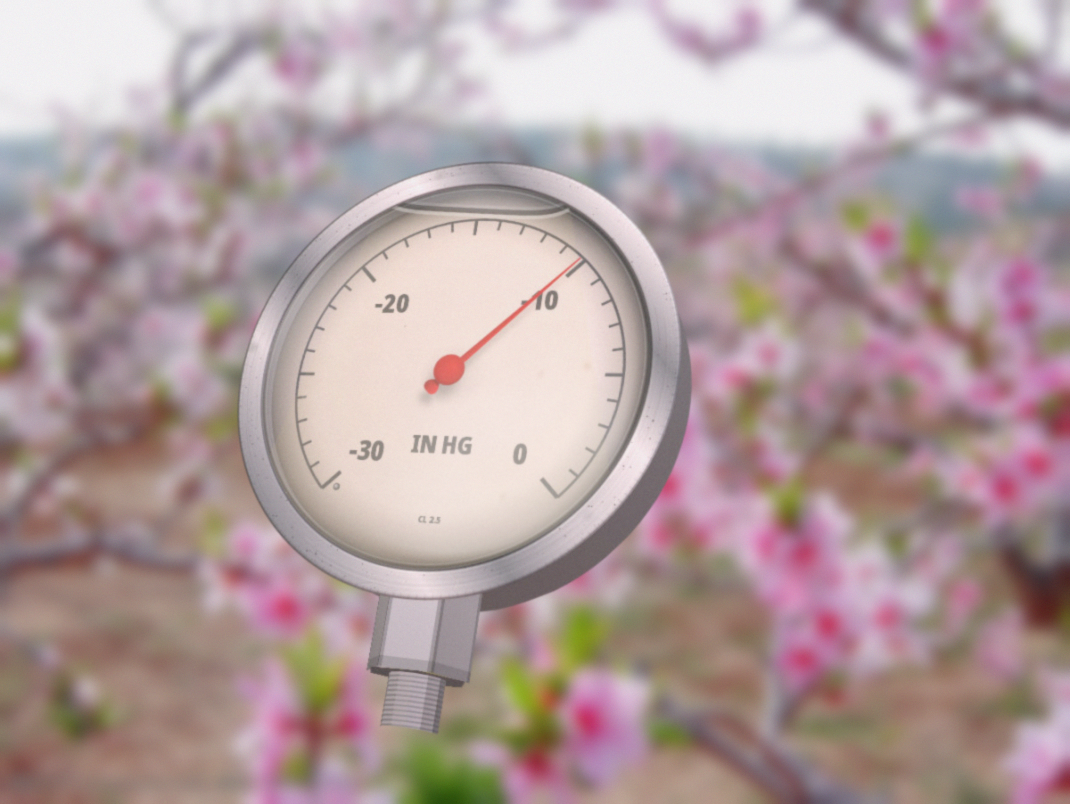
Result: **-10** inHg
